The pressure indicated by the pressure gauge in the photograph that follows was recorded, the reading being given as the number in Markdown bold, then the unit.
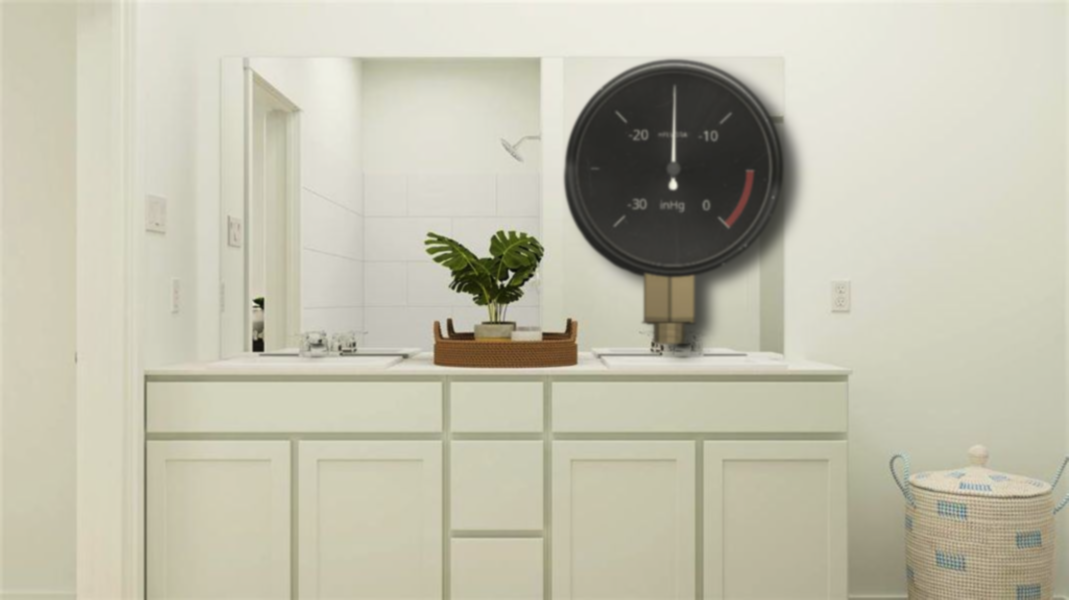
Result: **-15** inHg
